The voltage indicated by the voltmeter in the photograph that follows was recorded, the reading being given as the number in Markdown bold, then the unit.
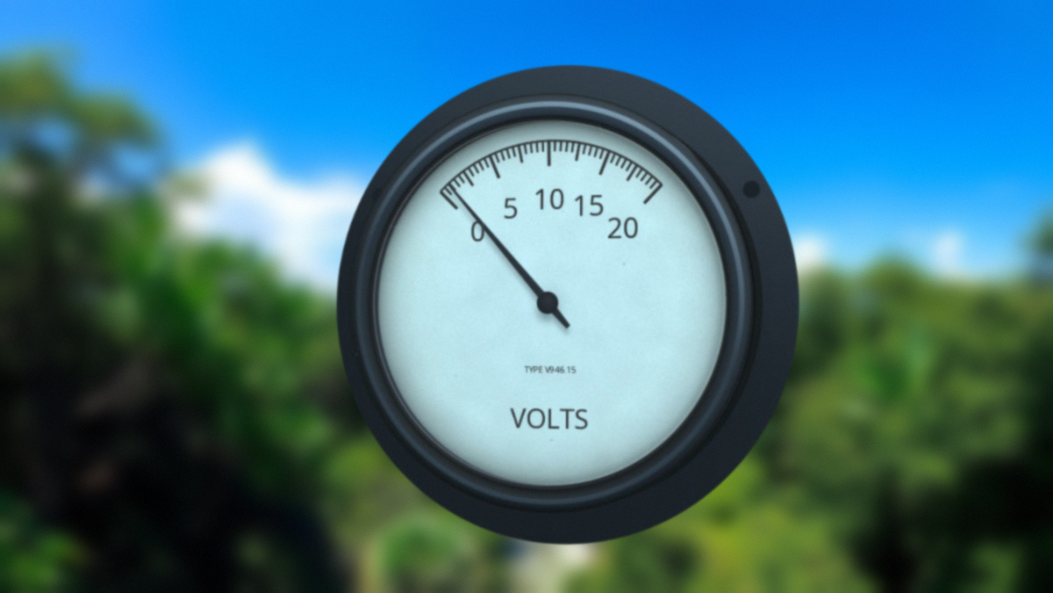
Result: **1** V
